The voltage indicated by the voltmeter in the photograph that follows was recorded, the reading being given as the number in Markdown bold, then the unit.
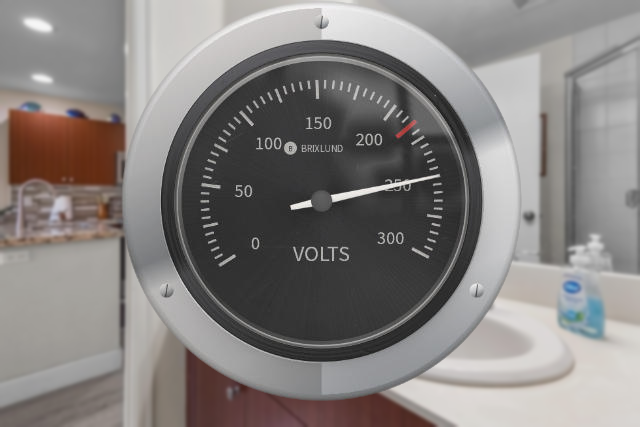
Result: **250** V
